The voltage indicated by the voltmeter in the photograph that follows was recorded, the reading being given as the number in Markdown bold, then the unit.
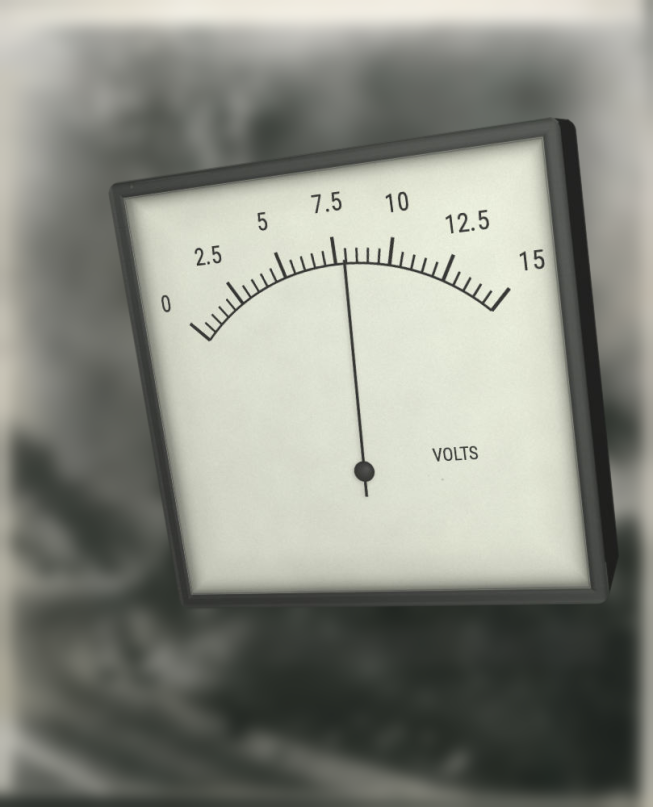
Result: **8** V
